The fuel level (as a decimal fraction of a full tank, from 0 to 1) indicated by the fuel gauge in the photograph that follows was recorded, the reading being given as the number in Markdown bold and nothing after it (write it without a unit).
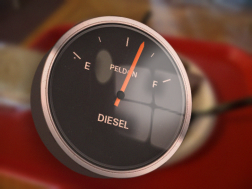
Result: **0.625**
